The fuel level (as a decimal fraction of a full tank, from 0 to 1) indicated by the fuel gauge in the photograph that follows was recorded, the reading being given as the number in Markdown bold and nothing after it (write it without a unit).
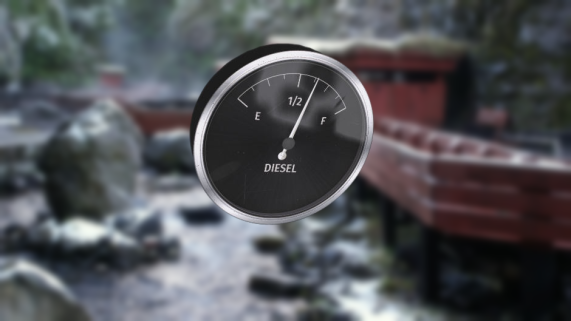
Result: **0.625**
